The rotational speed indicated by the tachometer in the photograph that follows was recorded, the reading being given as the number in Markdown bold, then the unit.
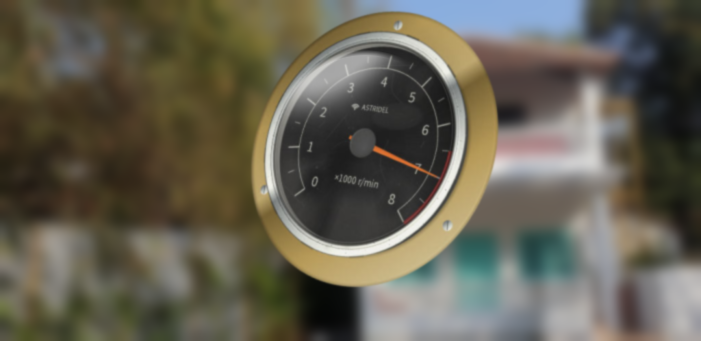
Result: **7000** rpm
